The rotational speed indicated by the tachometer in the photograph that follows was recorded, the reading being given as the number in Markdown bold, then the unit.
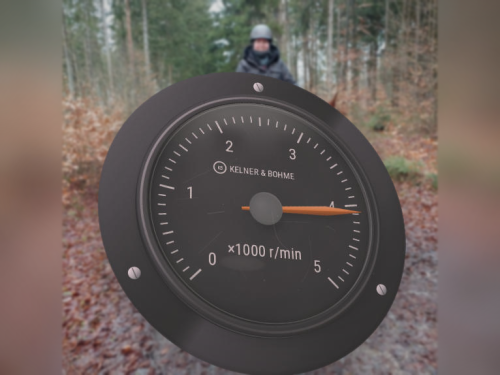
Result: **4100** rpm
